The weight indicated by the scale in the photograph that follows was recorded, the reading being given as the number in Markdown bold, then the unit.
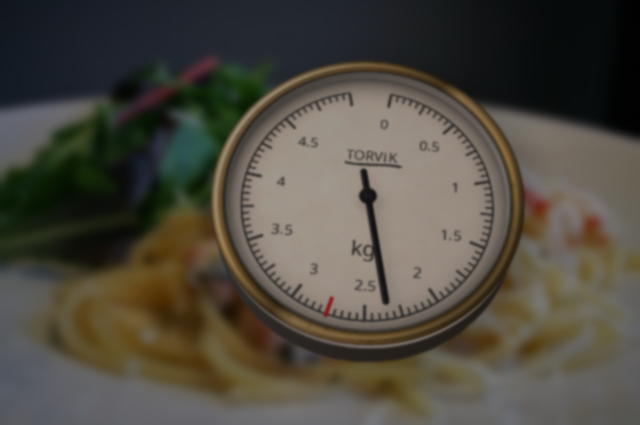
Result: **2.35** kg
